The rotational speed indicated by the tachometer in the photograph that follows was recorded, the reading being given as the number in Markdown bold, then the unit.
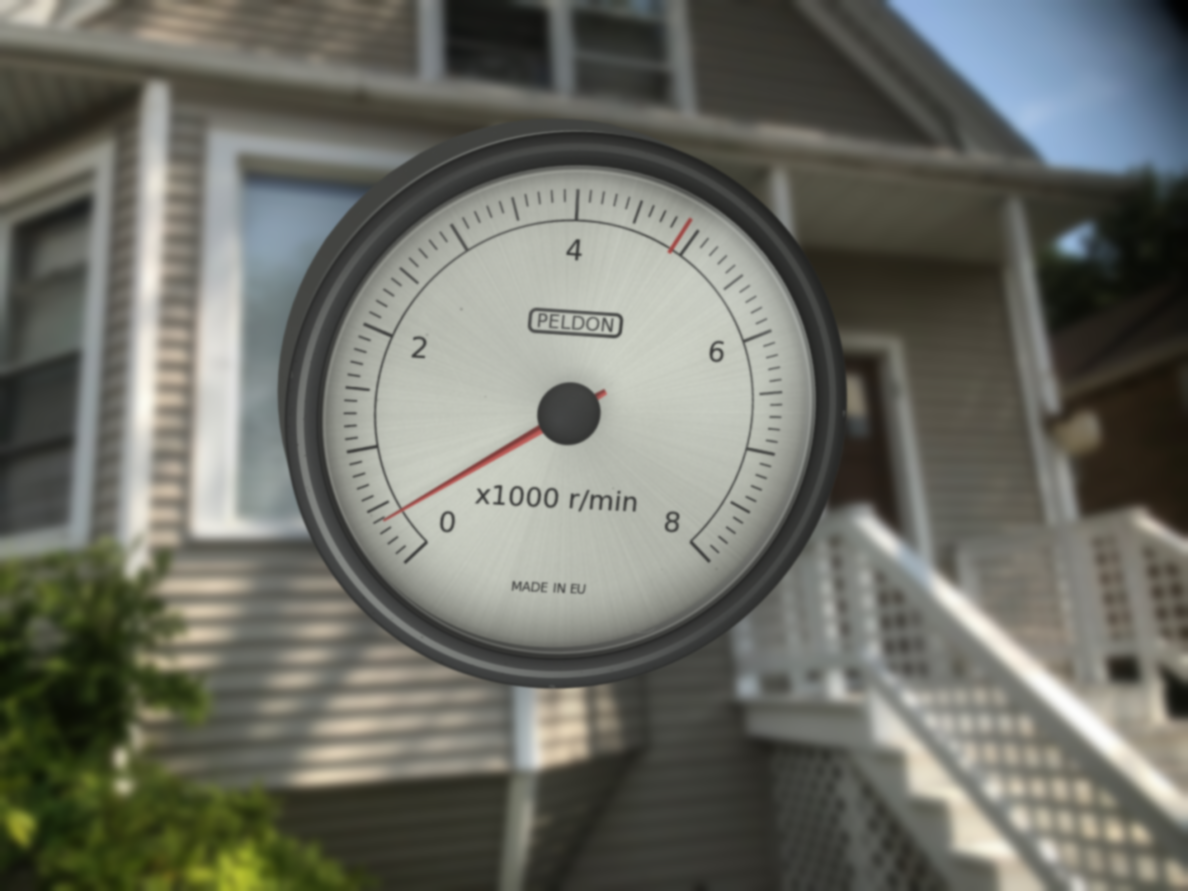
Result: **400** rpm
